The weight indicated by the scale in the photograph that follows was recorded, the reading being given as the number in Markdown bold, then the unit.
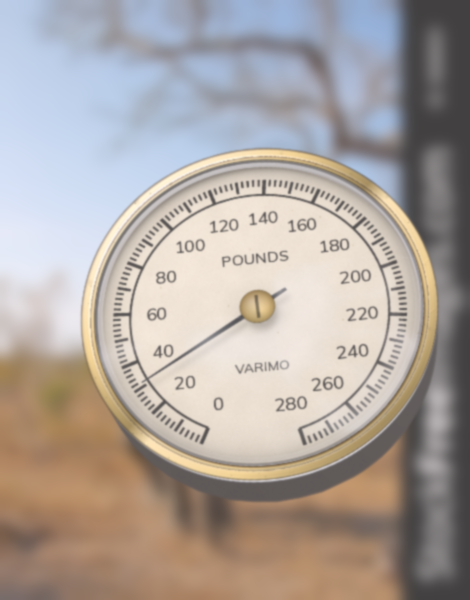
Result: **30** lb
